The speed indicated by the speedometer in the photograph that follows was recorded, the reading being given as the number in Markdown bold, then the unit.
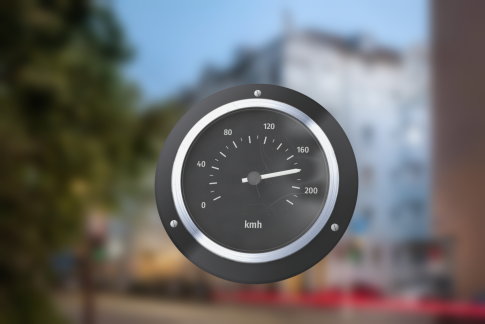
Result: **180** km/h
